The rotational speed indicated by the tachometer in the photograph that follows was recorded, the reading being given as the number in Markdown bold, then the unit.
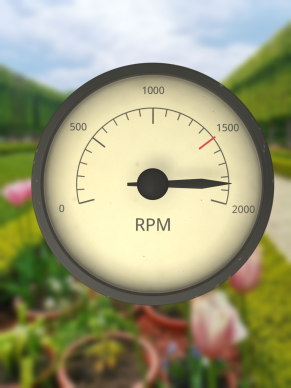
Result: **1850** rpm
